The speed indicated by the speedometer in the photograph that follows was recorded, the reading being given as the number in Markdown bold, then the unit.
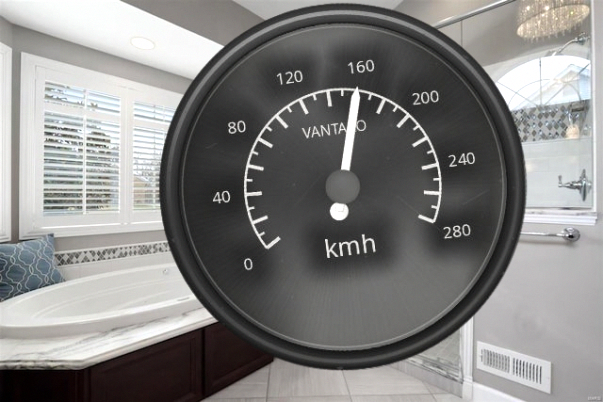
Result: **160** km/h
